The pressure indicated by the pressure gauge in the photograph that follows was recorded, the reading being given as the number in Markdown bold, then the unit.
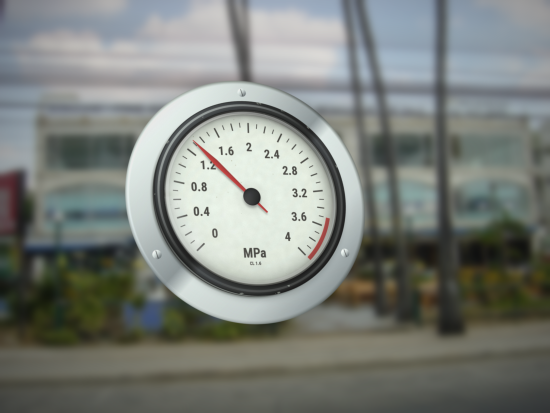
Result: **1.3** MPa
